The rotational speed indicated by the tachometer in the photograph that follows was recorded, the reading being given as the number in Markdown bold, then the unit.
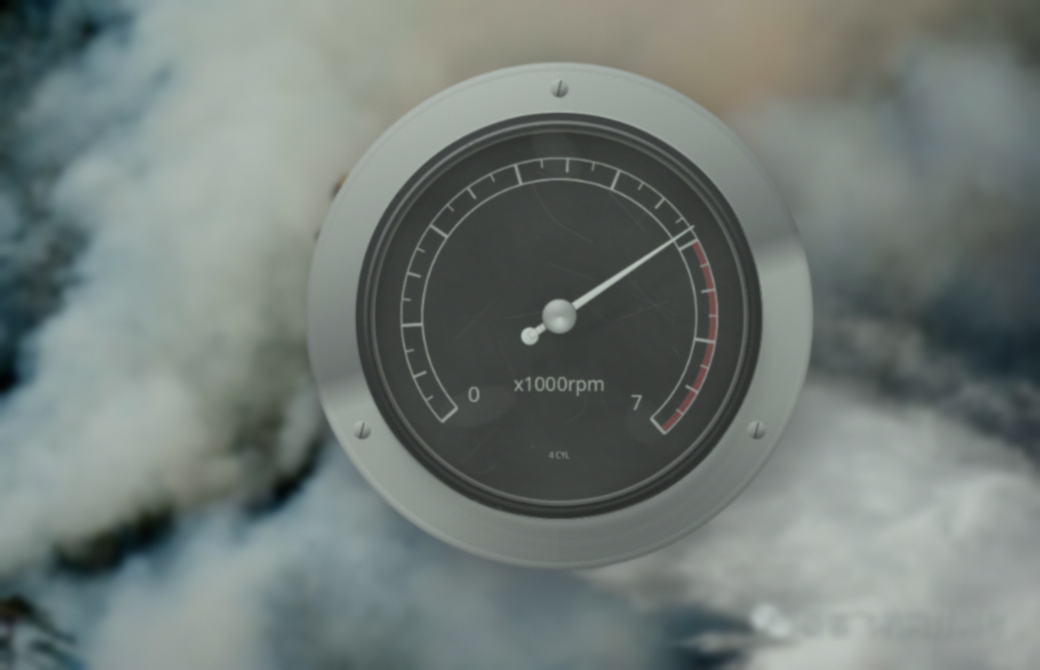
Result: **4875** rpm
